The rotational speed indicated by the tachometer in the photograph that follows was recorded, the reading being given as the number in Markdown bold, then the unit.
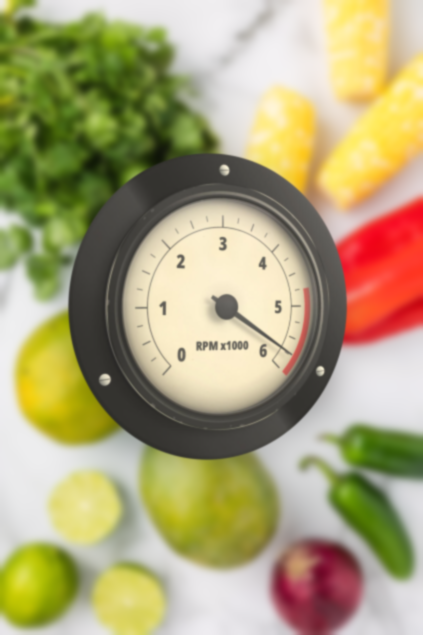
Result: **5750** rpm
